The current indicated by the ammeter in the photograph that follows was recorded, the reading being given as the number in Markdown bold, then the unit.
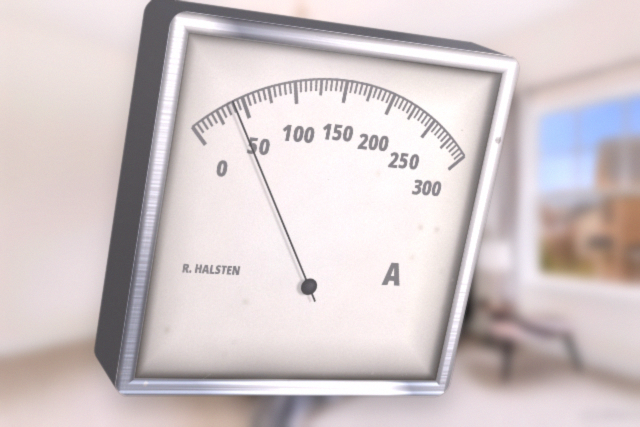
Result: **40** A
